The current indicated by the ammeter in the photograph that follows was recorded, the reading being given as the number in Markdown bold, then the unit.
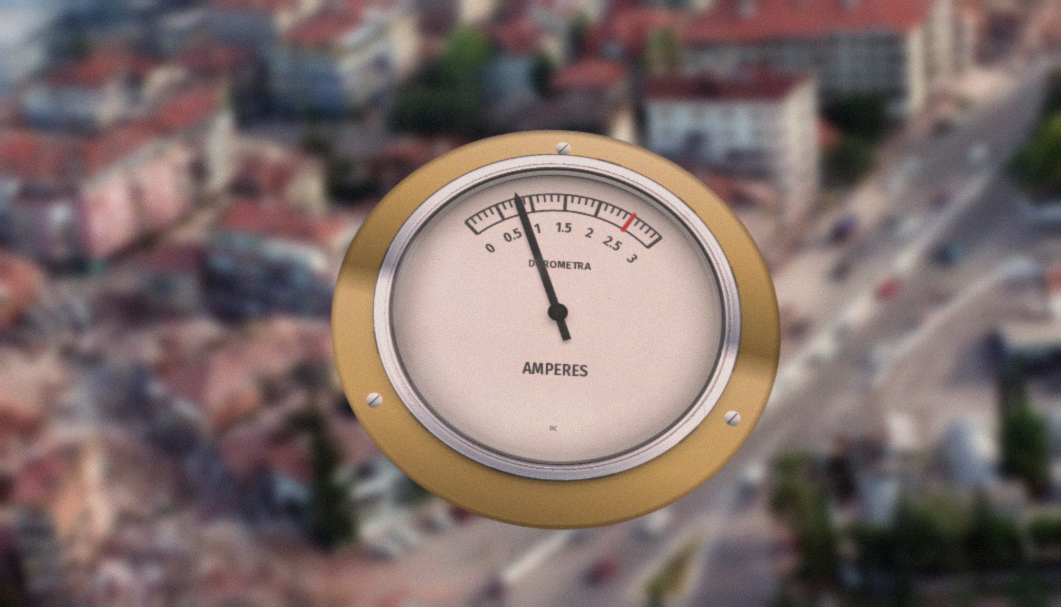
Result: **0.8** A
